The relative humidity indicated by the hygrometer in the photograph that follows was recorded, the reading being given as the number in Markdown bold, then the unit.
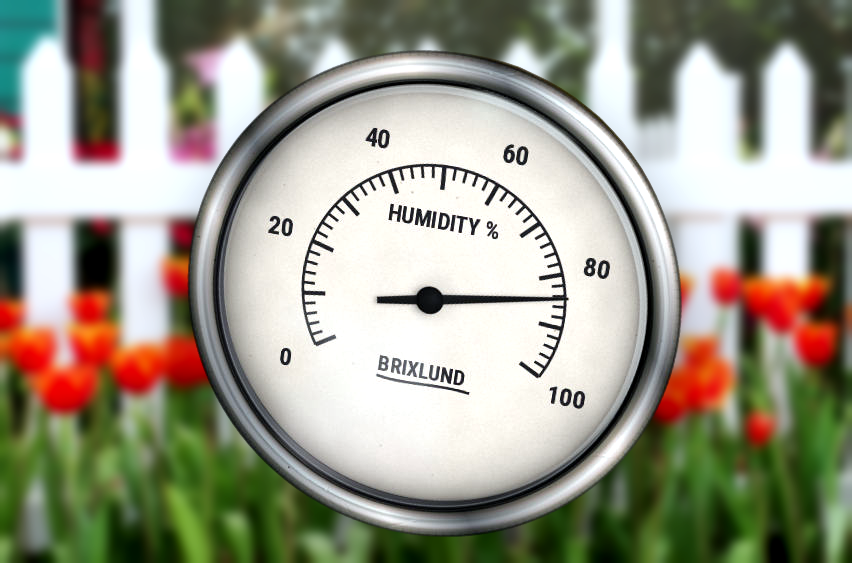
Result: **84** %
